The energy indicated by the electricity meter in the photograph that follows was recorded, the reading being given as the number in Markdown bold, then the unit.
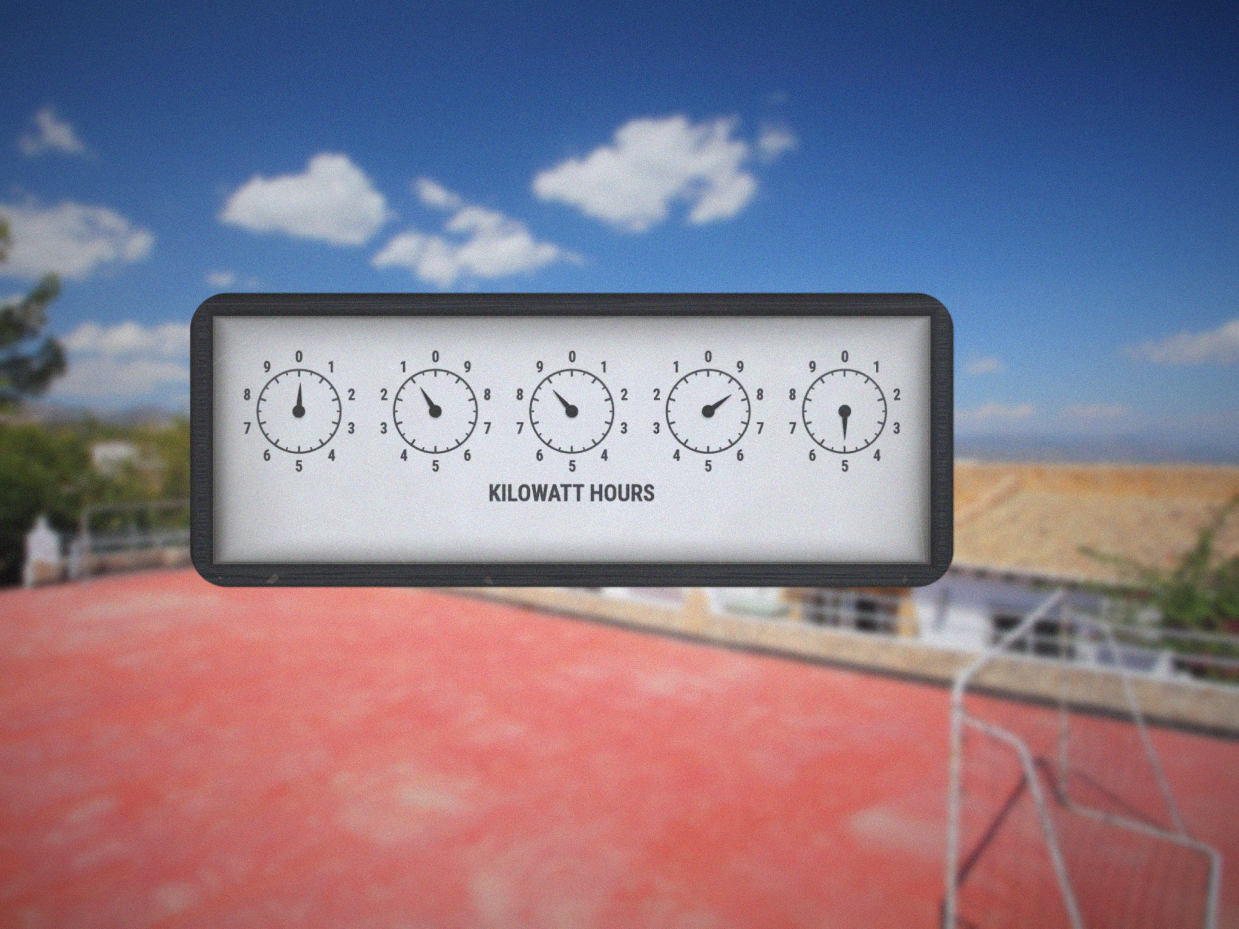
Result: **885** kWh
